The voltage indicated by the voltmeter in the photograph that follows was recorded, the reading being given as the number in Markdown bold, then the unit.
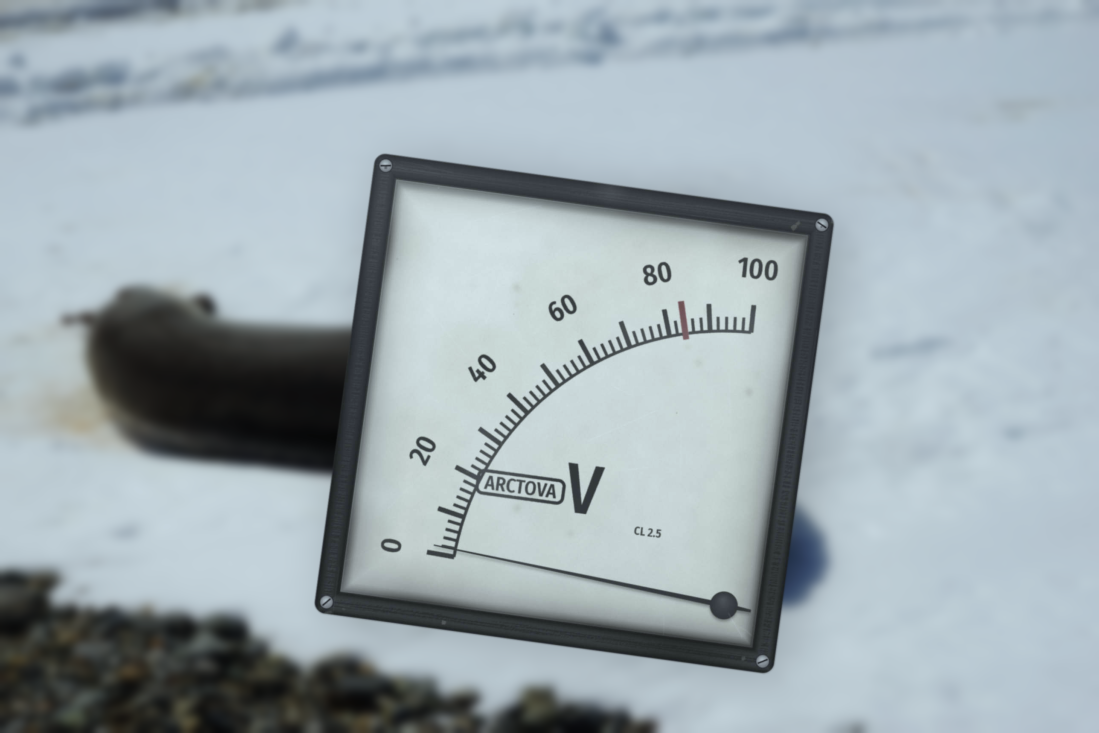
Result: **2** V
